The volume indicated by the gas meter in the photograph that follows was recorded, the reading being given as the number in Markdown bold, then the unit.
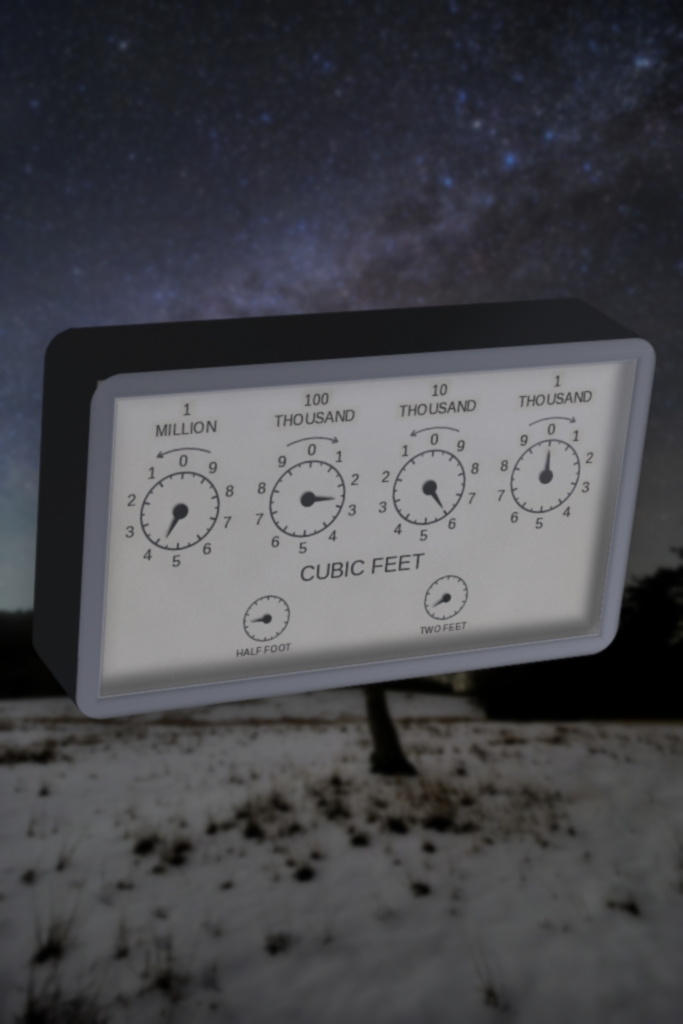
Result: **426000** ft³
